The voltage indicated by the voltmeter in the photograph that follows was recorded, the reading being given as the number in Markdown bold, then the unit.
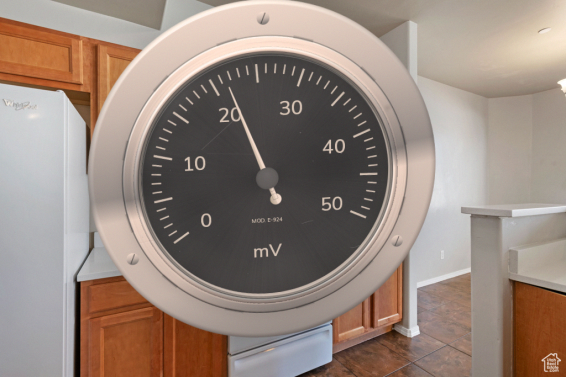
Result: **21.5** mV
